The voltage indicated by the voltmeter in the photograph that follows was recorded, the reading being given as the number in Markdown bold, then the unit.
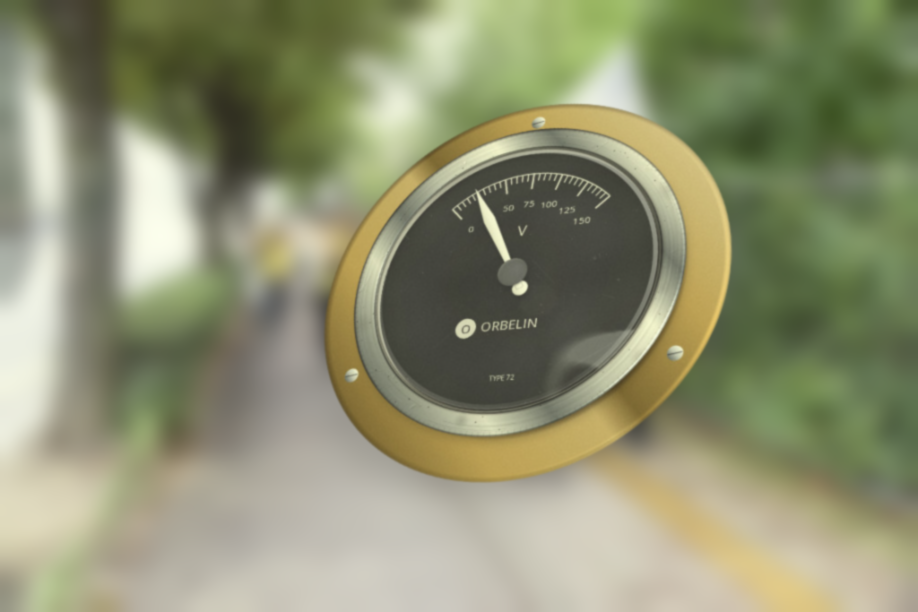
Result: **25** V
